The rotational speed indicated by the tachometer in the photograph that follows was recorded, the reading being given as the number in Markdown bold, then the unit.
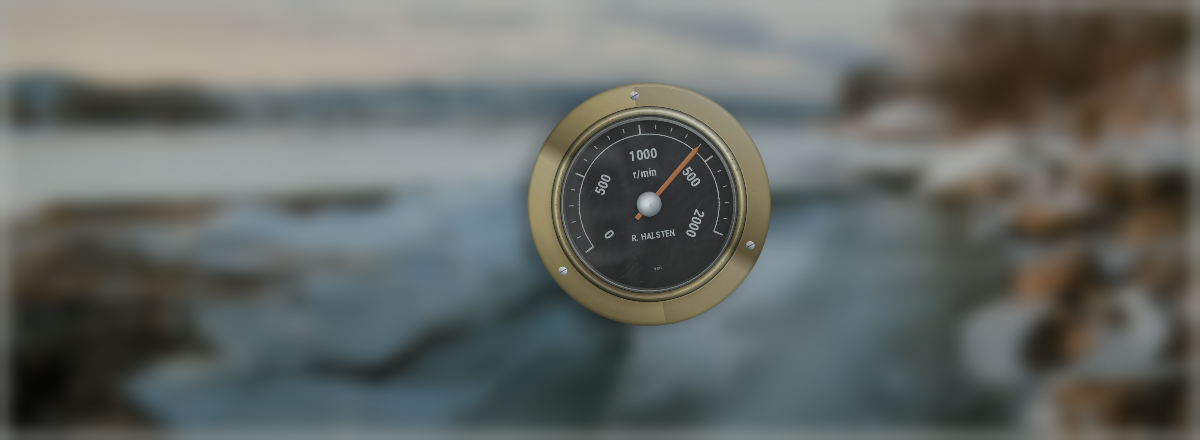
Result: **1400** rpm
